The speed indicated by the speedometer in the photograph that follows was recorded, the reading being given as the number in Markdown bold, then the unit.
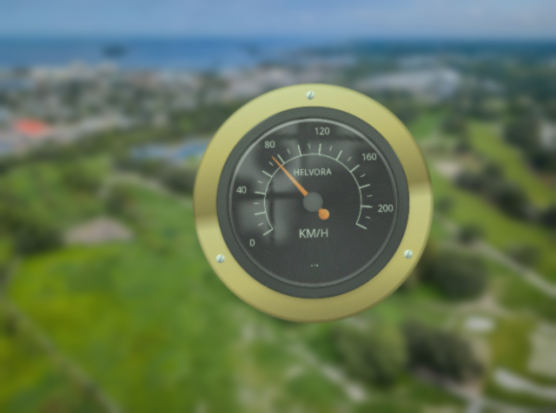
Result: **75** km/h
